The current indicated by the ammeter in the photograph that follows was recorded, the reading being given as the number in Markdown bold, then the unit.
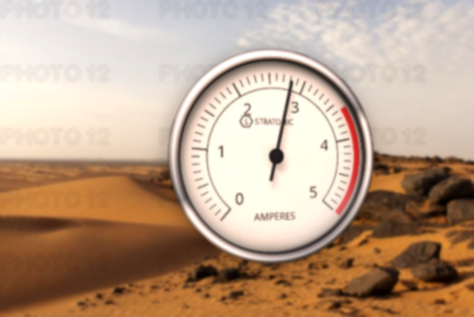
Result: **2.8** A
